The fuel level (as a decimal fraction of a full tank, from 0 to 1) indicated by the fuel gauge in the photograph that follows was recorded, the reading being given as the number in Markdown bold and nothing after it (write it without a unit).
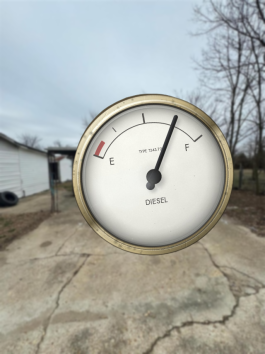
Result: **0.75**
